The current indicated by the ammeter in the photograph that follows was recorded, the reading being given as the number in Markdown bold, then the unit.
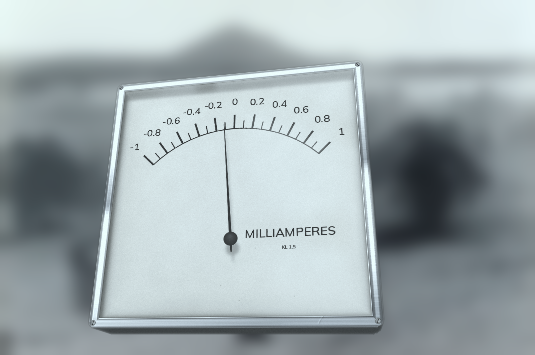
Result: **-0.1** mA
